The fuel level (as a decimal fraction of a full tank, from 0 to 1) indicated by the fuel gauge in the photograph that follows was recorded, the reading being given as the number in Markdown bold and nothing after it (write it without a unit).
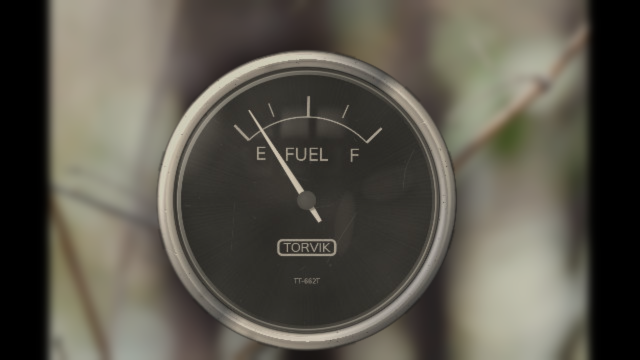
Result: **0.125**
